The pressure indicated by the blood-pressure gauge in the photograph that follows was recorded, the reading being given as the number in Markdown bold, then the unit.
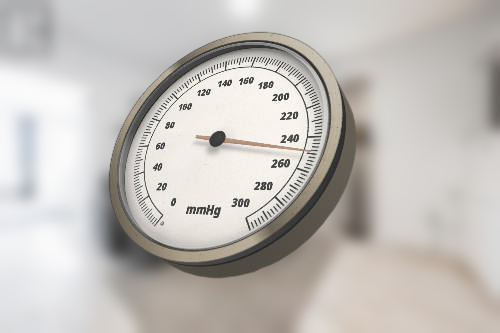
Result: **250** mmHg
